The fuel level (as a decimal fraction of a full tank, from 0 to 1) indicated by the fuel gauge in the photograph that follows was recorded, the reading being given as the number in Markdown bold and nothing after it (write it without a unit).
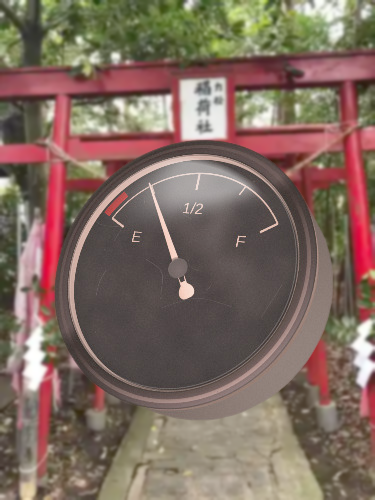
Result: **0.25**
